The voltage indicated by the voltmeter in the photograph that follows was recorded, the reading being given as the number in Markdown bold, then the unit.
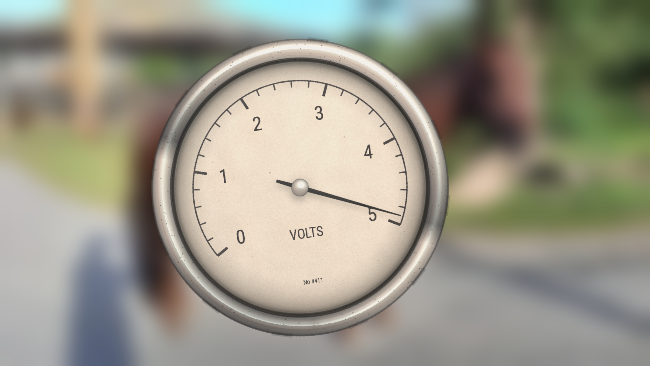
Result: **4.9** V
